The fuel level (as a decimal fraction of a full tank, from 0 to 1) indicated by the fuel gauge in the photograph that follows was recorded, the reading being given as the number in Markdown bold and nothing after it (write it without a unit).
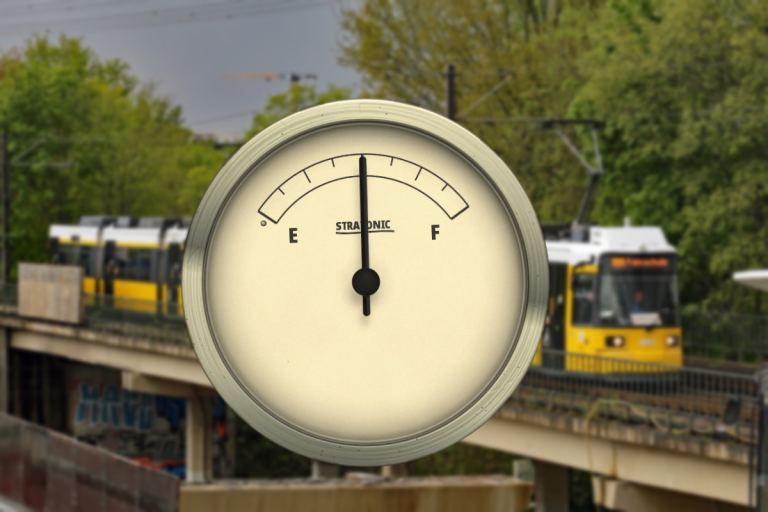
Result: **0.5**
